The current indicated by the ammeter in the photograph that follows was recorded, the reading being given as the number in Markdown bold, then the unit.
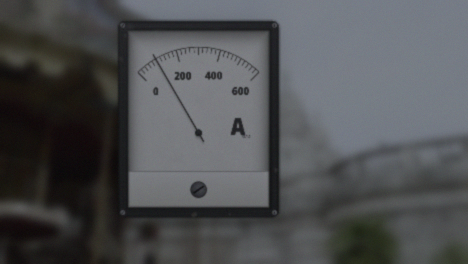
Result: **100** A
